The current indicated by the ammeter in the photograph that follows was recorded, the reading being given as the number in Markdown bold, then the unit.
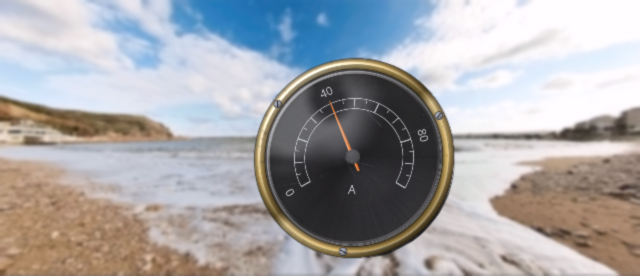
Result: **40** A
